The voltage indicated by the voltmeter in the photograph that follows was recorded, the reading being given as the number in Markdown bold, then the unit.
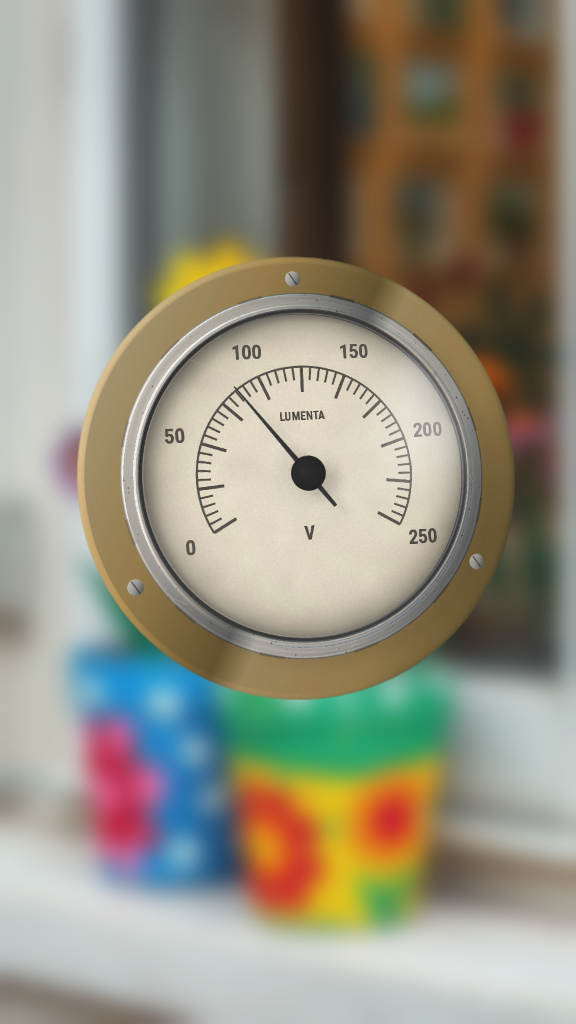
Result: **85** V
